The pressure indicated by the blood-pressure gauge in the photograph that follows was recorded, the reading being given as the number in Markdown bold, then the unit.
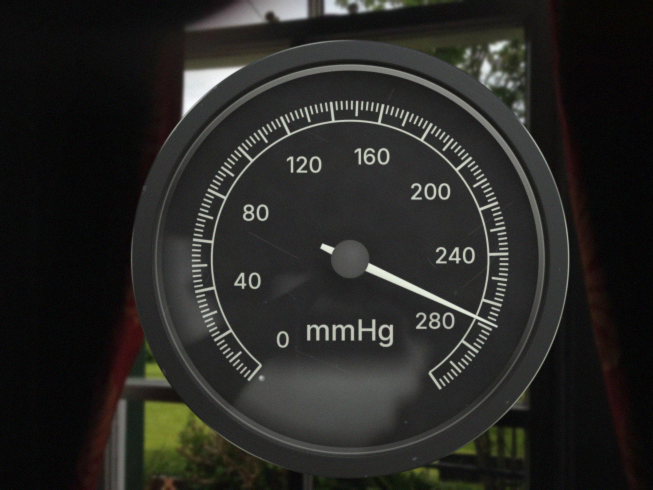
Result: **268** mmHg
